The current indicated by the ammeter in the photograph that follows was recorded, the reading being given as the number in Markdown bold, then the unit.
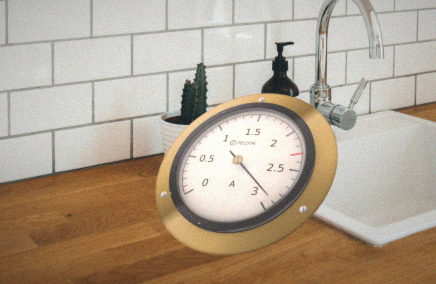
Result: **2.9** A
